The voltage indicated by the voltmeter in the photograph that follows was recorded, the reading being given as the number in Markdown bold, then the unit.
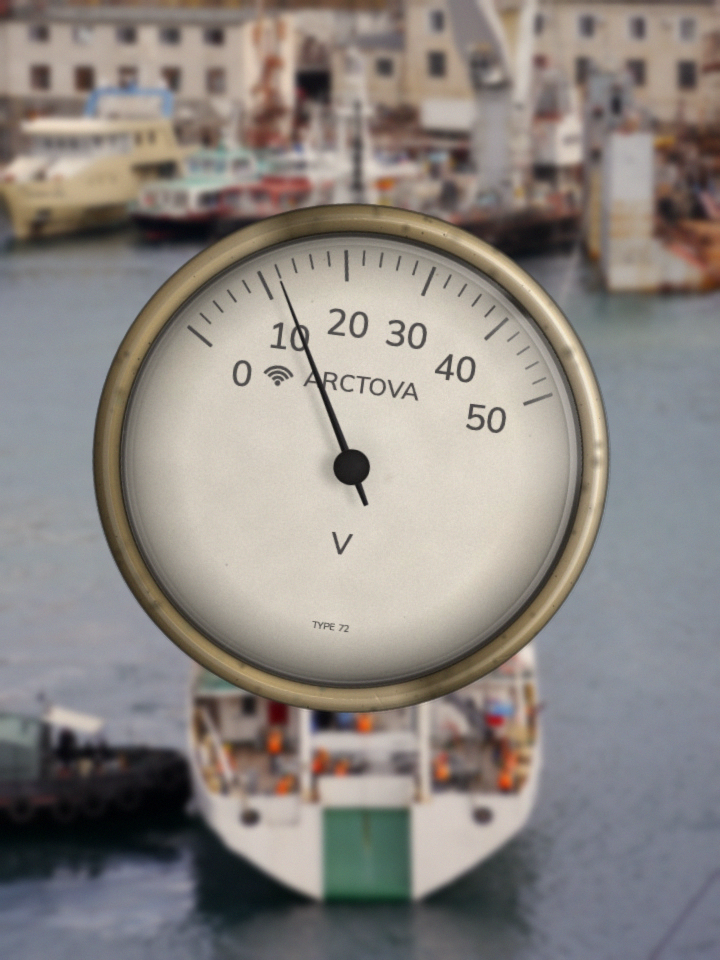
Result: **12** V
